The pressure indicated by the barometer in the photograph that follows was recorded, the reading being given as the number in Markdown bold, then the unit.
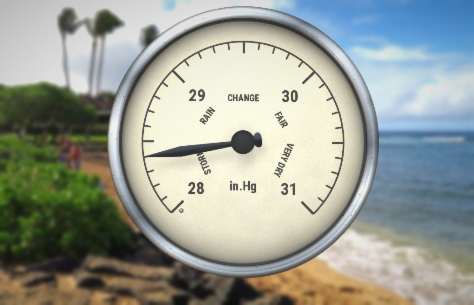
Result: **28.4** inHg
